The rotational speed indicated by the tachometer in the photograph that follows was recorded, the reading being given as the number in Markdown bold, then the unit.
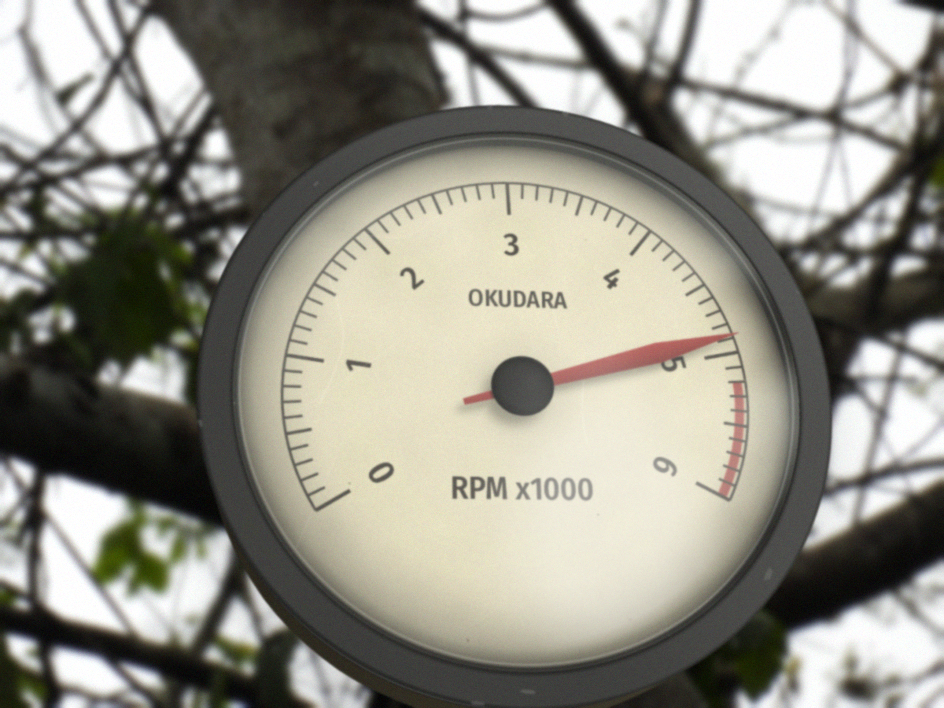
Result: **4900** rpm
